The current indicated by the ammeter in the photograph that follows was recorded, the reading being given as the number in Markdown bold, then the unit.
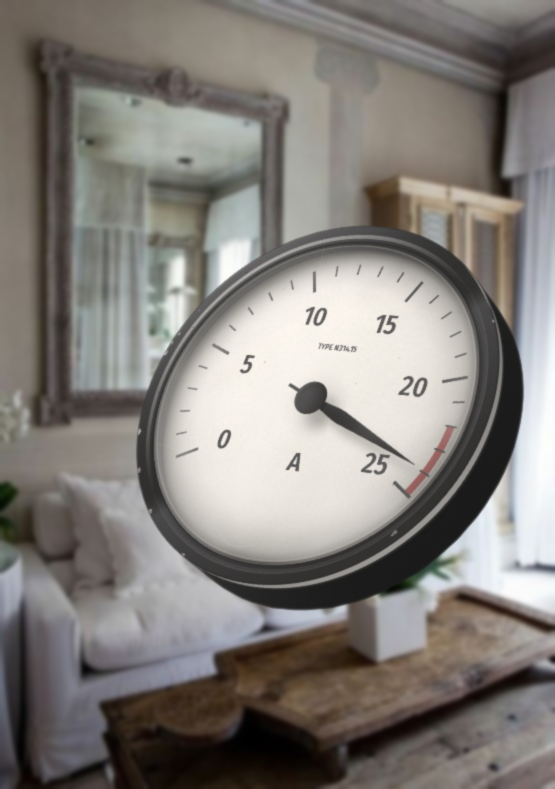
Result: **24** A
